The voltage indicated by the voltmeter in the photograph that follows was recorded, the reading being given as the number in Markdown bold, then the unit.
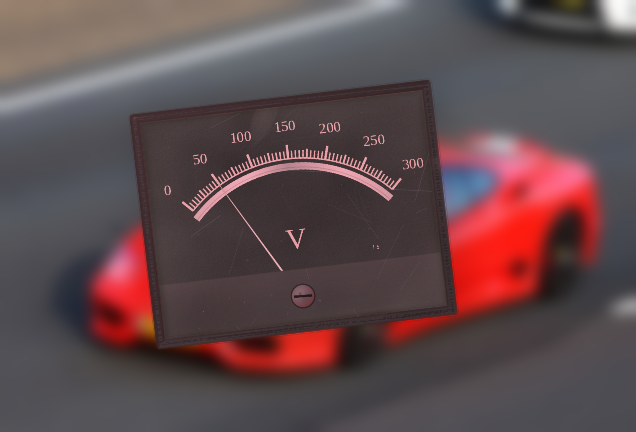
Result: **50** V
